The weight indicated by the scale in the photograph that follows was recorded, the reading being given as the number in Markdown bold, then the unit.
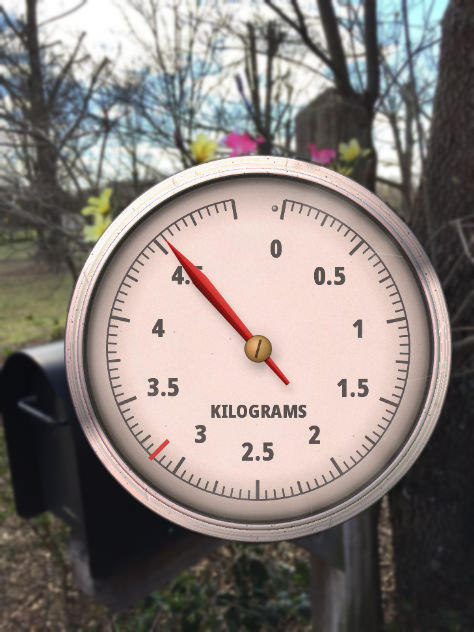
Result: **4.55** kg
